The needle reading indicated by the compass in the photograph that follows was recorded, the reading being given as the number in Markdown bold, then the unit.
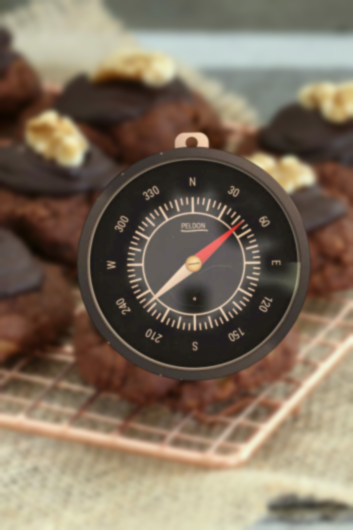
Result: **50** °
